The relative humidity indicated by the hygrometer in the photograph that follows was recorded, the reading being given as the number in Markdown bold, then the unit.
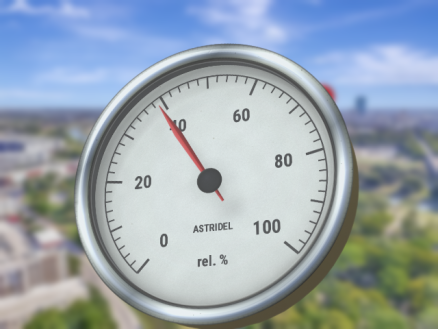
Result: **39** %
